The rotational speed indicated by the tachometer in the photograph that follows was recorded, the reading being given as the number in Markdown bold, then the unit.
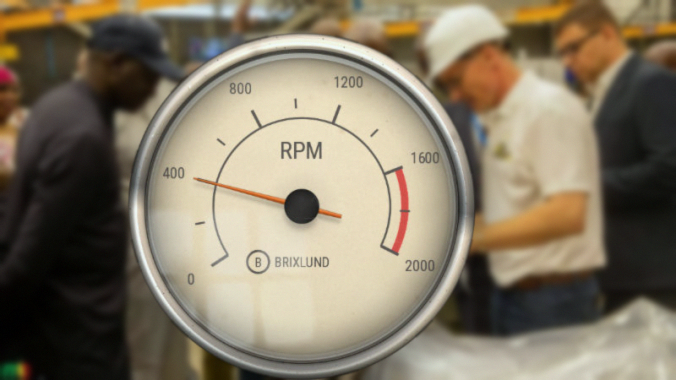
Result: **400** rpm
